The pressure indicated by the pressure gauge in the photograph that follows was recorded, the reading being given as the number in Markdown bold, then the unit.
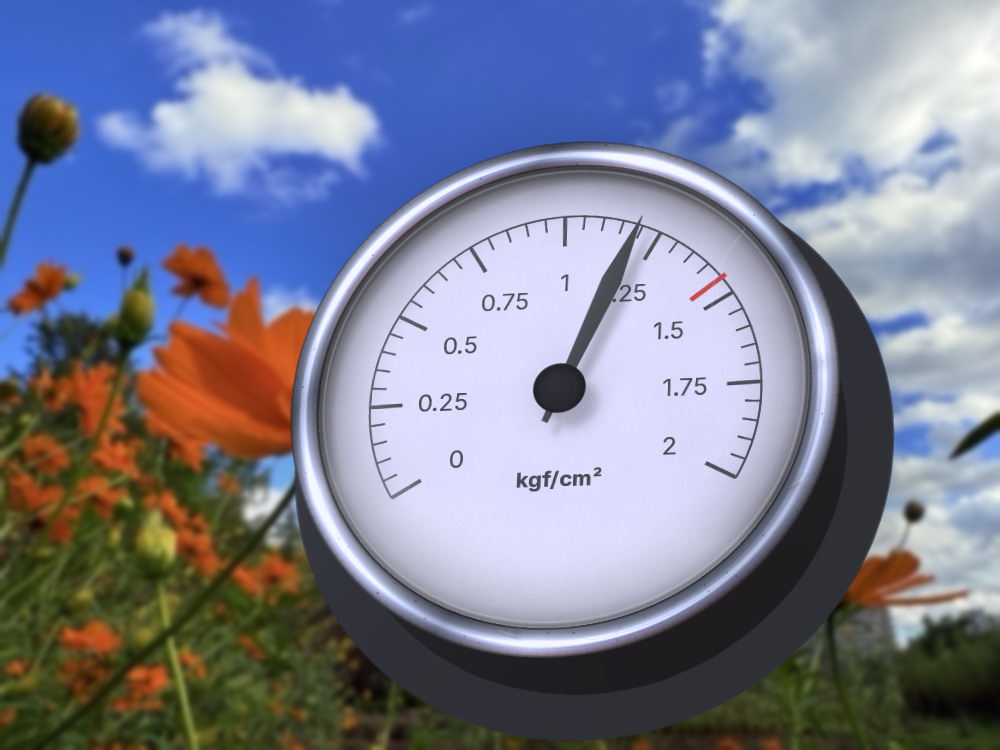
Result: **1.2** kg/cm²
